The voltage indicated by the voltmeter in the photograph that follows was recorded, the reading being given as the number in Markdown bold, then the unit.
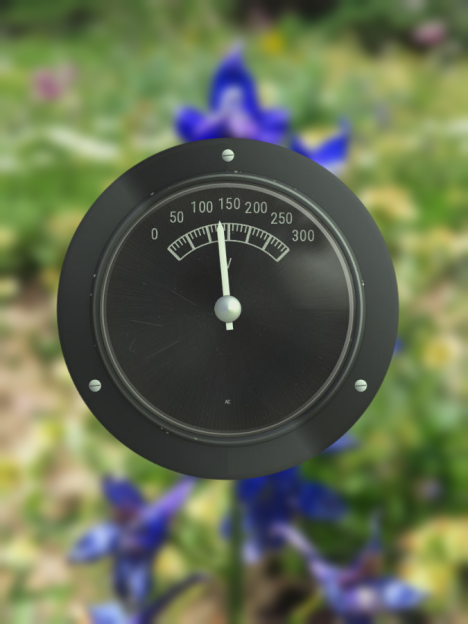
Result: **130** V
